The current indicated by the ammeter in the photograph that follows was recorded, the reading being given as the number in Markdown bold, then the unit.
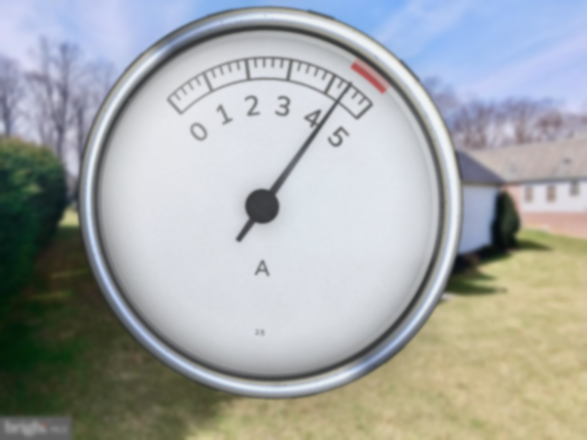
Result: **4.4** A
